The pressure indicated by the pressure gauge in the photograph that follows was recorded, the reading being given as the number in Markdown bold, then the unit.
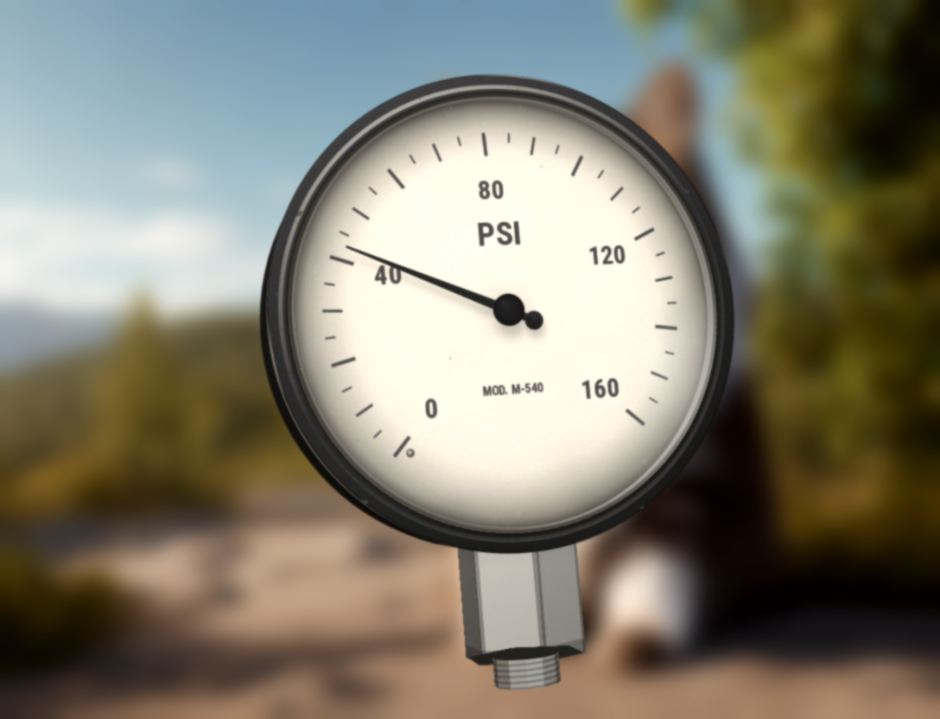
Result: **42.5** psi
